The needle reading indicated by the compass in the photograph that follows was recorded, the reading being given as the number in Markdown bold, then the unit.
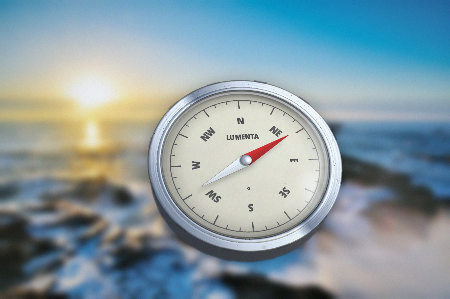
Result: **60** °
